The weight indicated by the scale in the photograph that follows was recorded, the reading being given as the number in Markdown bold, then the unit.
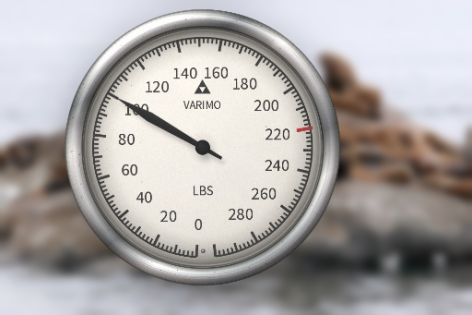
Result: **100** lb
